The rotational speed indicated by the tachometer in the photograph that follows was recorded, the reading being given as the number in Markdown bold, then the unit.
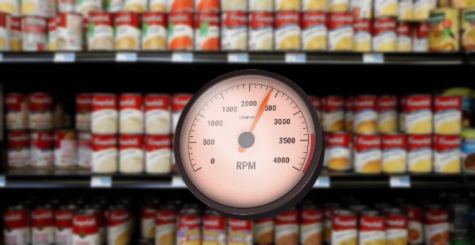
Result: **2400** rpm
